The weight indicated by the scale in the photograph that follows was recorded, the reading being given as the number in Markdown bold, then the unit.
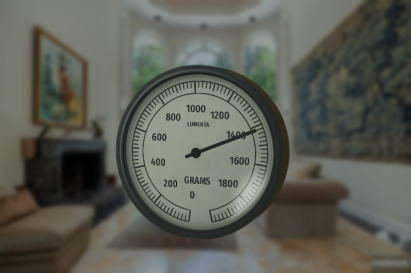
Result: **1420** g
